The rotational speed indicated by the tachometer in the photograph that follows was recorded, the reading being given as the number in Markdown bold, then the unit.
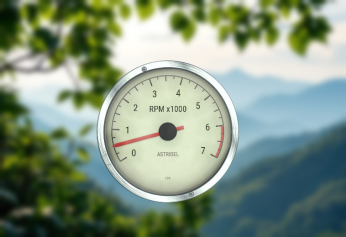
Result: **500** rpm
